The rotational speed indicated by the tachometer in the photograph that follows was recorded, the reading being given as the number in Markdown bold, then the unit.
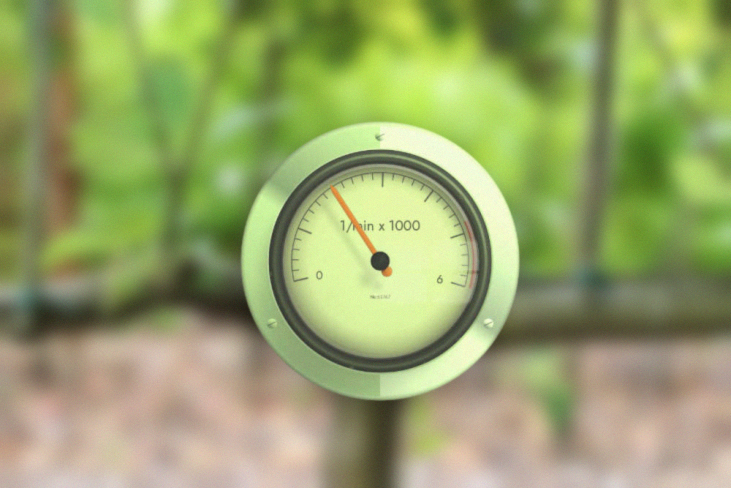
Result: **2000** rpm
